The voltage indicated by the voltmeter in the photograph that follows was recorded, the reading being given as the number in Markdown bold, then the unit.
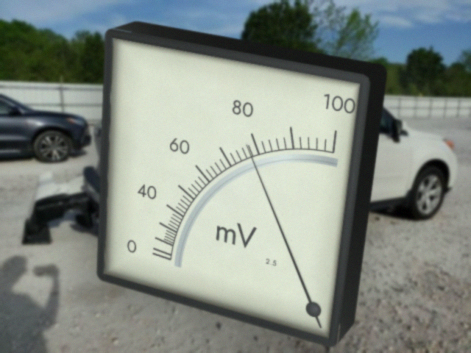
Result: **78** mV
